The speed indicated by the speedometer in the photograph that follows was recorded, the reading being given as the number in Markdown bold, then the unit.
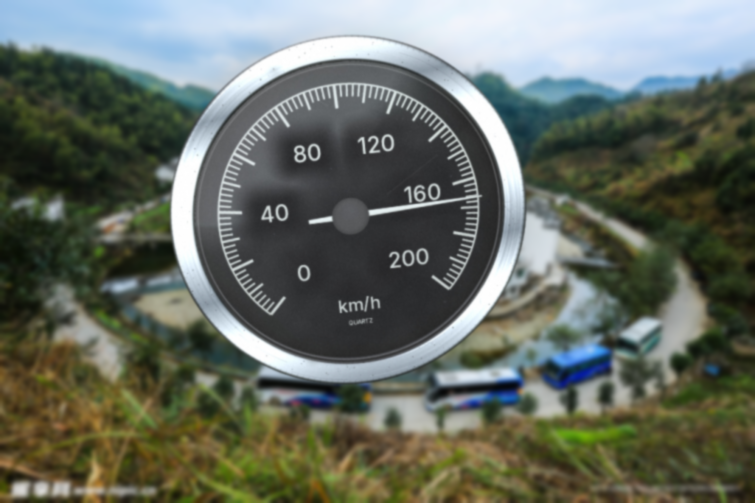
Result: **166** km/h
